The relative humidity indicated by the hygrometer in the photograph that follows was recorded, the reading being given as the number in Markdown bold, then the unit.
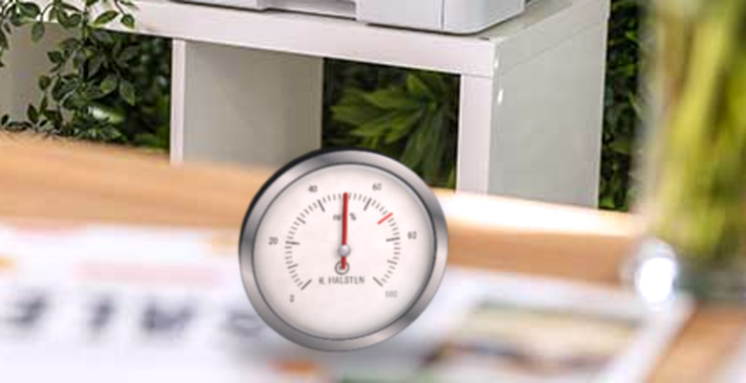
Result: **50** %
